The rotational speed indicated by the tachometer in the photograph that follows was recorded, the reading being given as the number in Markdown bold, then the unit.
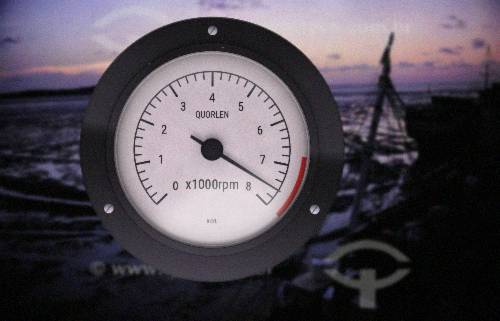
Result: **7600** rpm
